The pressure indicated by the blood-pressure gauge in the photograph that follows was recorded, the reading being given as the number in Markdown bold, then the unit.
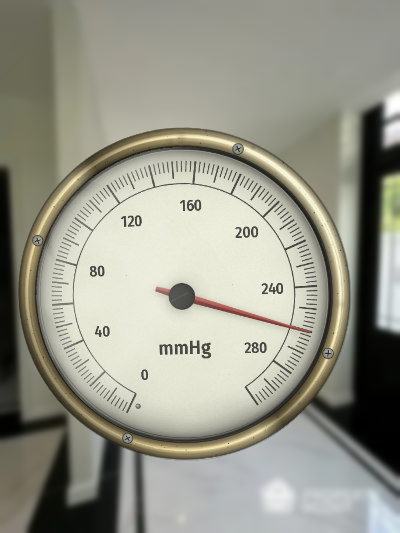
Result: **260** mmHg
